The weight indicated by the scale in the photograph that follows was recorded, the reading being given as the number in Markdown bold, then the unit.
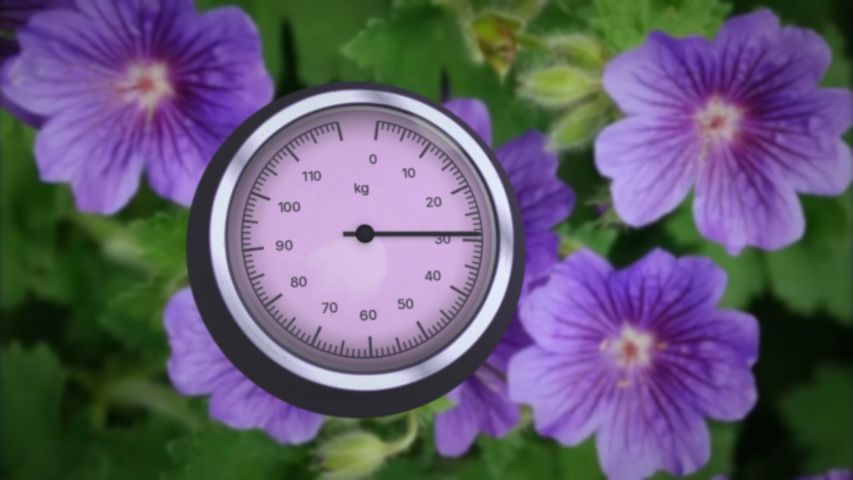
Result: **29** kg
